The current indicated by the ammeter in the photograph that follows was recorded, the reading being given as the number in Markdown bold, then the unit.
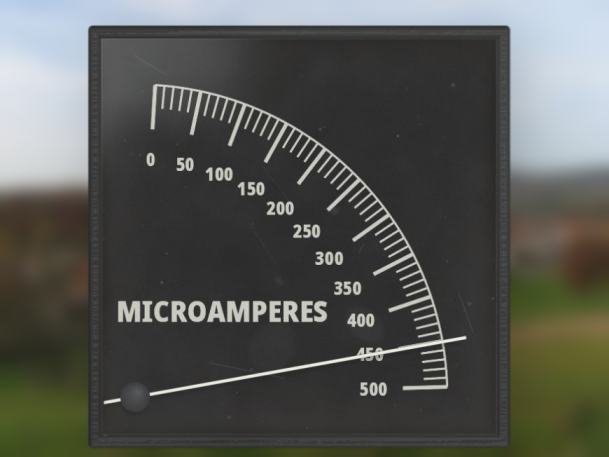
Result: **450** µA
